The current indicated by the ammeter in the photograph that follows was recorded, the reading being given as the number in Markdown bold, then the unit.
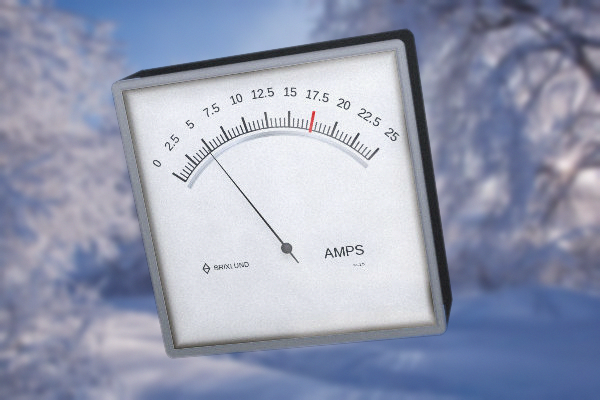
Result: **5** A
